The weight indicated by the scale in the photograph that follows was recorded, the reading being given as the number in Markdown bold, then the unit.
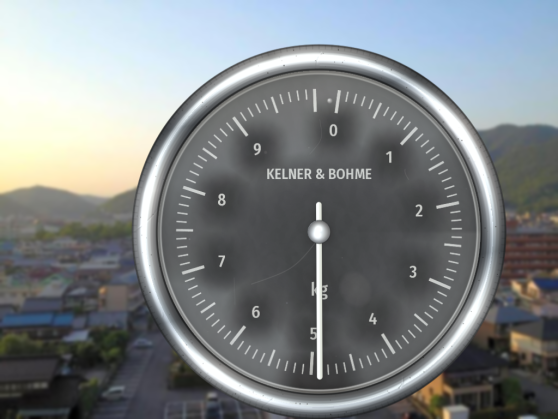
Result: **4.9** kg
